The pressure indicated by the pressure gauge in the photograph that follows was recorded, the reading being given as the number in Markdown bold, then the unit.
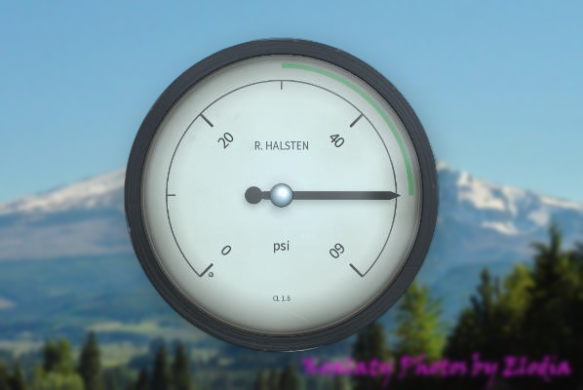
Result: **50** psi
